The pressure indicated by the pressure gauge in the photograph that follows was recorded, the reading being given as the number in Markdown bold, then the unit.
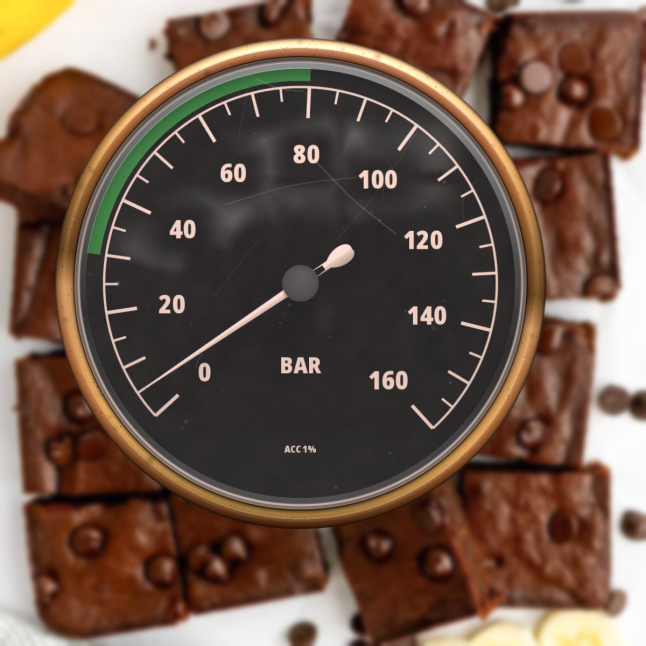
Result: **5** bar
